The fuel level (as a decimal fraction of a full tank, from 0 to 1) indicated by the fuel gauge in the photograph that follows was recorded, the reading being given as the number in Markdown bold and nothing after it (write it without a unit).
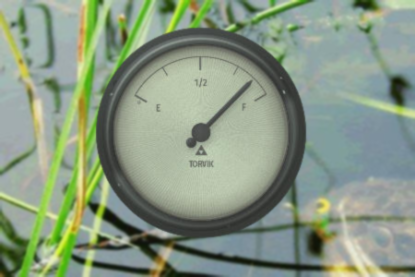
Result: **0.875**
